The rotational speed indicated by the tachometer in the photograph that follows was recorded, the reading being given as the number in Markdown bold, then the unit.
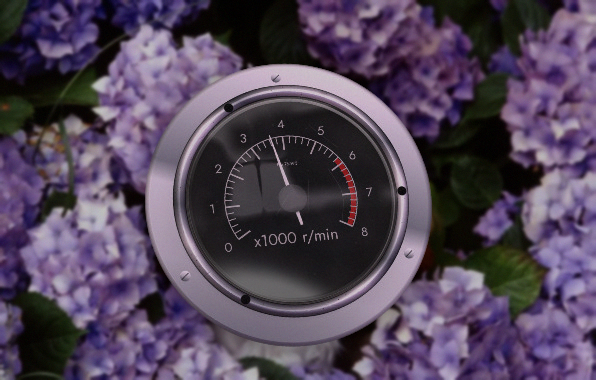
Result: **3600** rpm
